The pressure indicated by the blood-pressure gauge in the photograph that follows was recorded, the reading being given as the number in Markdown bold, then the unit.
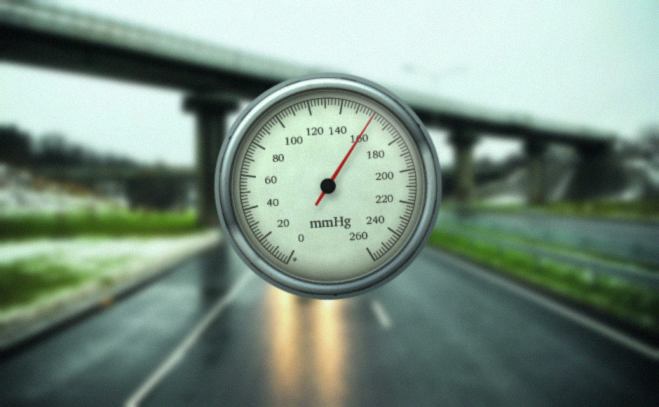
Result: **160** mmHg
